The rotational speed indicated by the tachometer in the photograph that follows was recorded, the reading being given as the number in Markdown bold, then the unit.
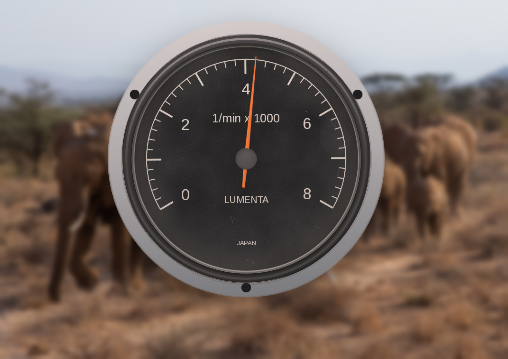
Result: **4200** rpm
